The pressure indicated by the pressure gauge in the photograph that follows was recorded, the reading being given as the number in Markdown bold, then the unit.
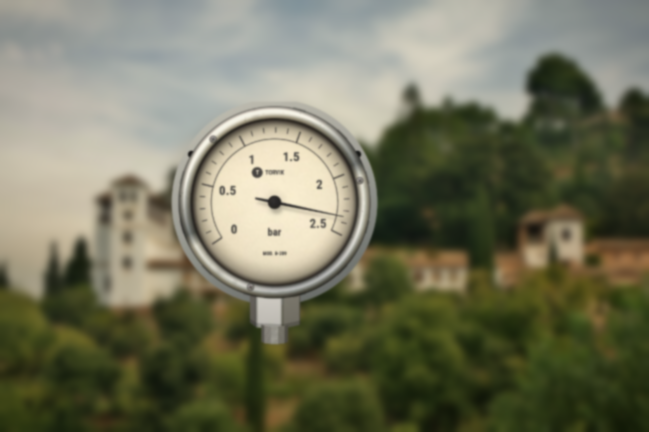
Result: **2.35** bar
